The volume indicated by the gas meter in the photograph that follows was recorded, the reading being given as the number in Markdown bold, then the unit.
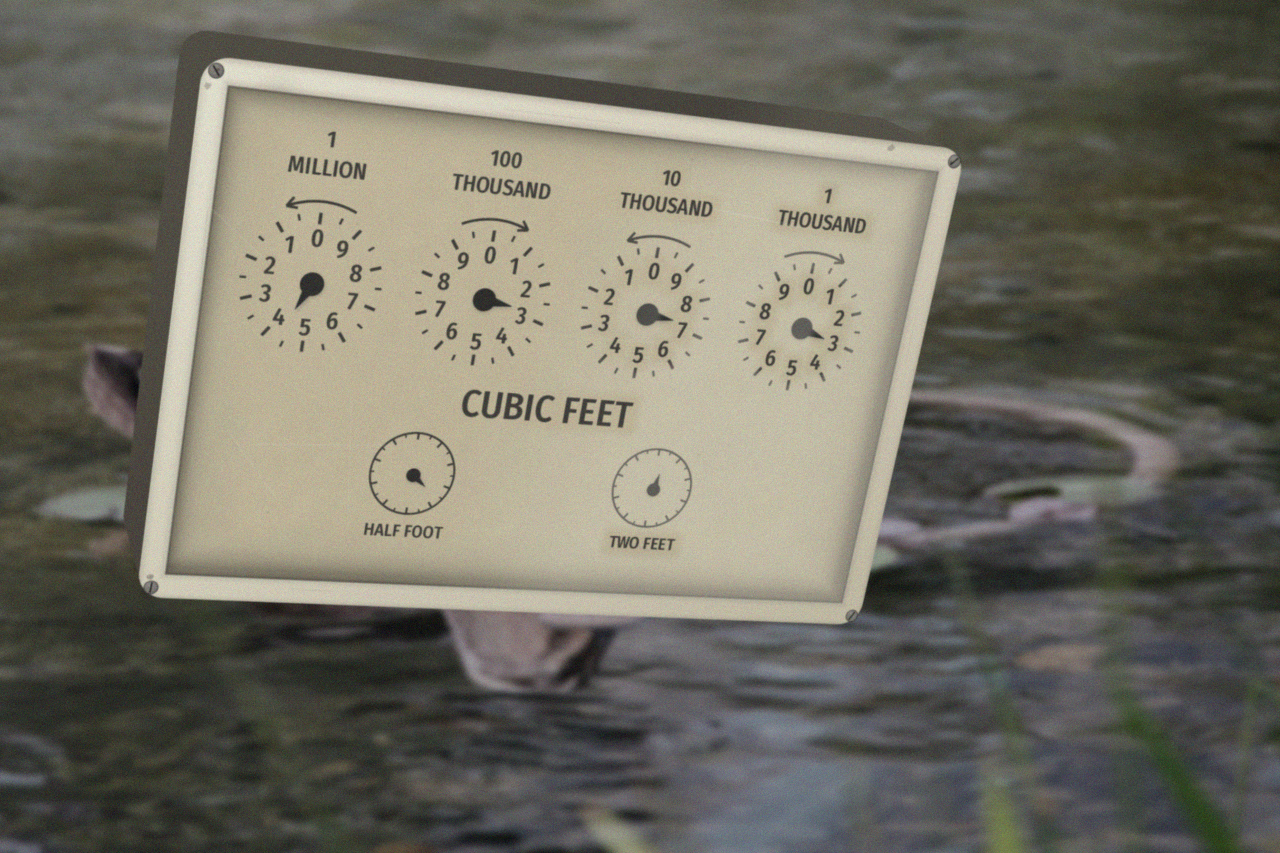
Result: **427300** ft³
